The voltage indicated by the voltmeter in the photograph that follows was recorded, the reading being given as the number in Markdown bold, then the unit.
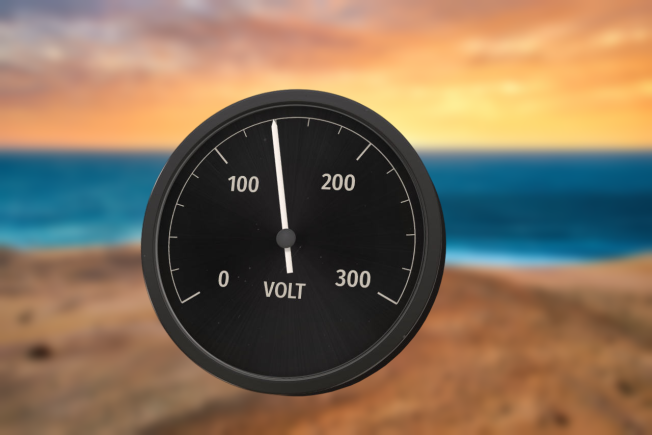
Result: **140** V
